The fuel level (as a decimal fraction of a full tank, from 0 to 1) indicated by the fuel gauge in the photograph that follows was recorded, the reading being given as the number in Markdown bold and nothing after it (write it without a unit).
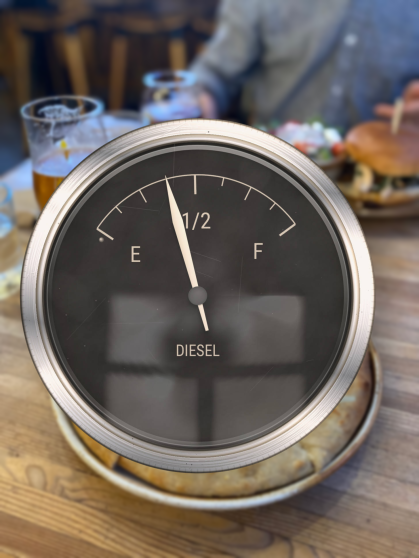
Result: **0.375**
